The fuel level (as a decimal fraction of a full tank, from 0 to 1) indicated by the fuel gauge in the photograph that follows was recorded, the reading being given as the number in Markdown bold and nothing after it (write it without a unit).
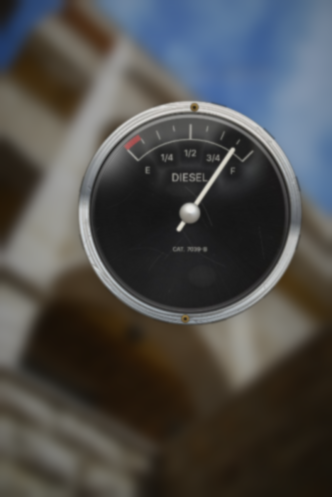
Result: **0.875**
